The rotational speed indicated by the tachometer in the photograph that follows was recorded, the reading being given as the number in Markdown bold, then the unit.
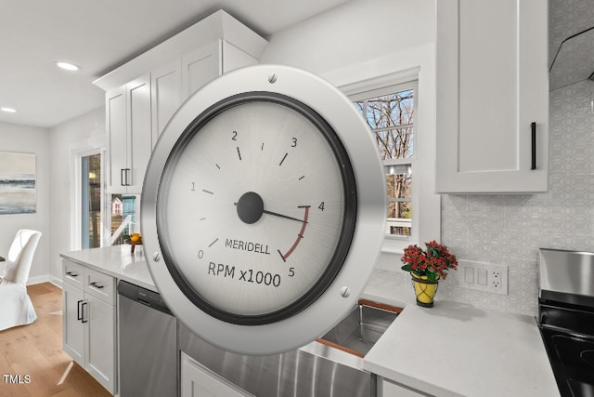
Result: **4250** rpm
